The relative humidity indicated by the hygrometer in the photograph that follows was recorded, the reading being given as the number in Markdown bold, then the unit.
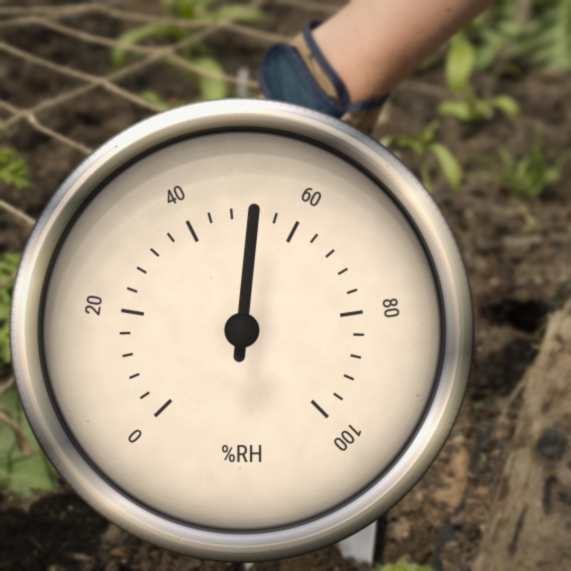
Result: **52** %
